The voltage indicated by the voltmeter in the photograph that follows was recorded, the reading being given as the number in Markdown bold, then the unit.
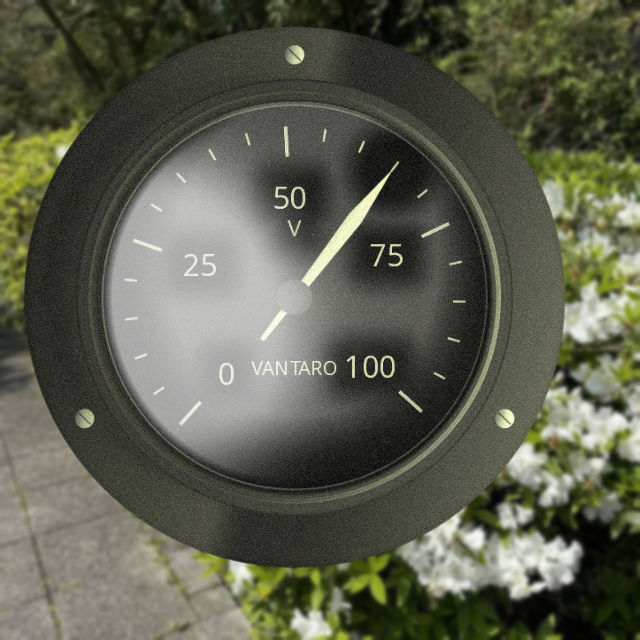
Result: **65** V
